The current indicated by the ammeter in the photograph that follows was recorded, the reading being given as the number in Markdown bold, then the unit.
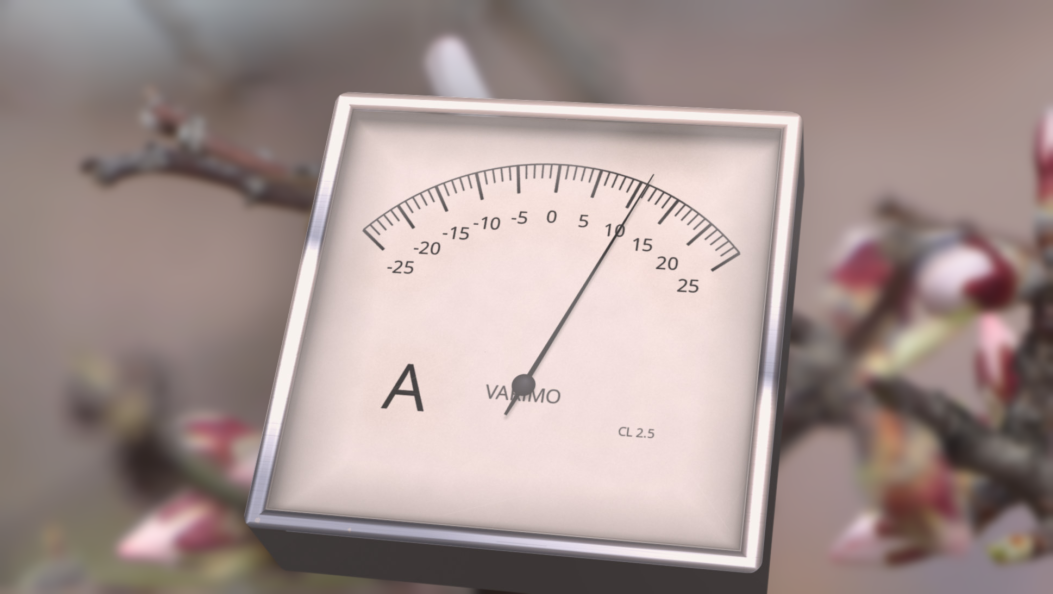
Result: **11** A
